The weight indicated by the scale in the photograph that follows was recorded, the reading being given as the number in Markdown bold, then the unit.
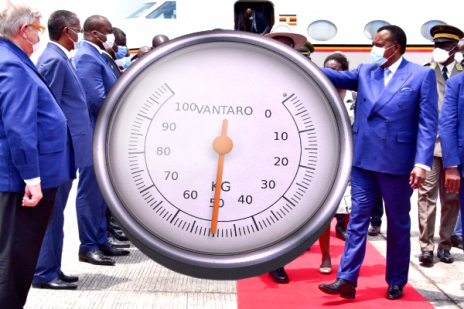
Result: **50** kg
